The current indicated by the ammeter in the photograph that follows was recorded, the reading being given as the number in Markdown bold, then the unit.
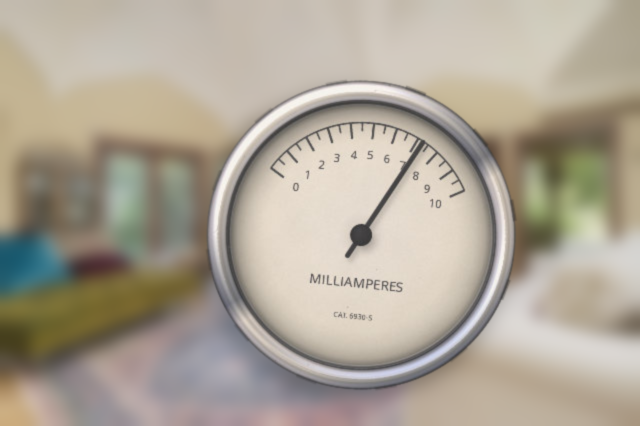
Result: **7.25** mA
